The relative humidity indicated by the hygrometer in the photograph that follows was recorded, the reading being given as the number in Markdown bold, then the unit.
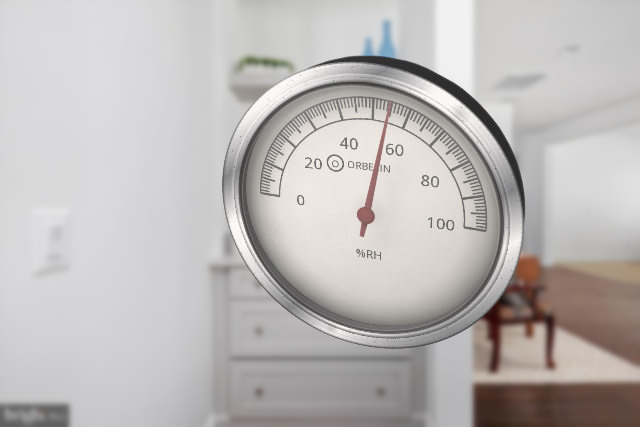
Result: **55** %
